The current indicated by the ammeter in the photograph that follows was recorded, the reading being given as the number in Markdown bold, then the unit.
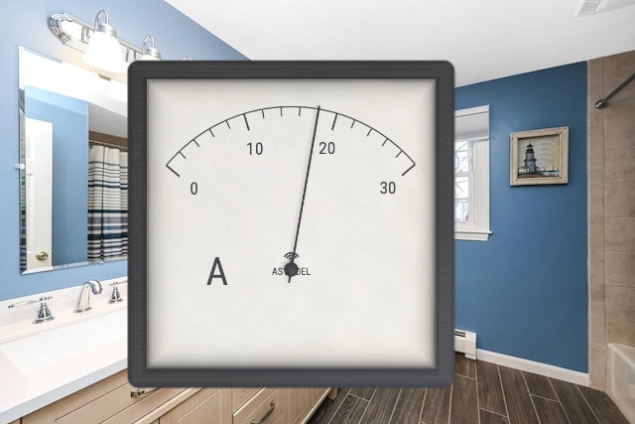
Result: **18** A
